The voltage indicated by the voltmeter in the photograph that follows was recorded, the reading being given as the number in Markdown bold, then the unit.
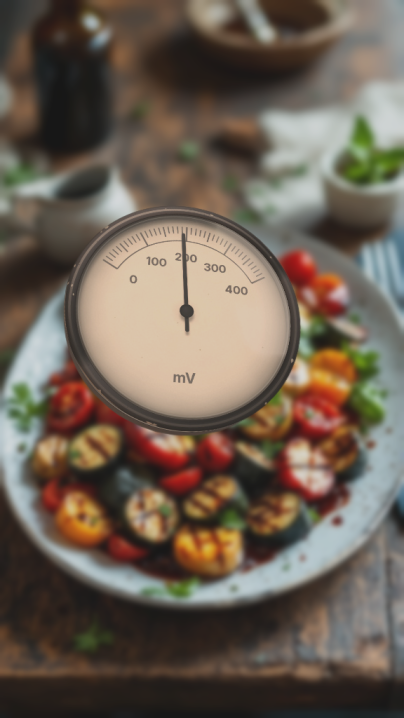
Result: **190** mV
